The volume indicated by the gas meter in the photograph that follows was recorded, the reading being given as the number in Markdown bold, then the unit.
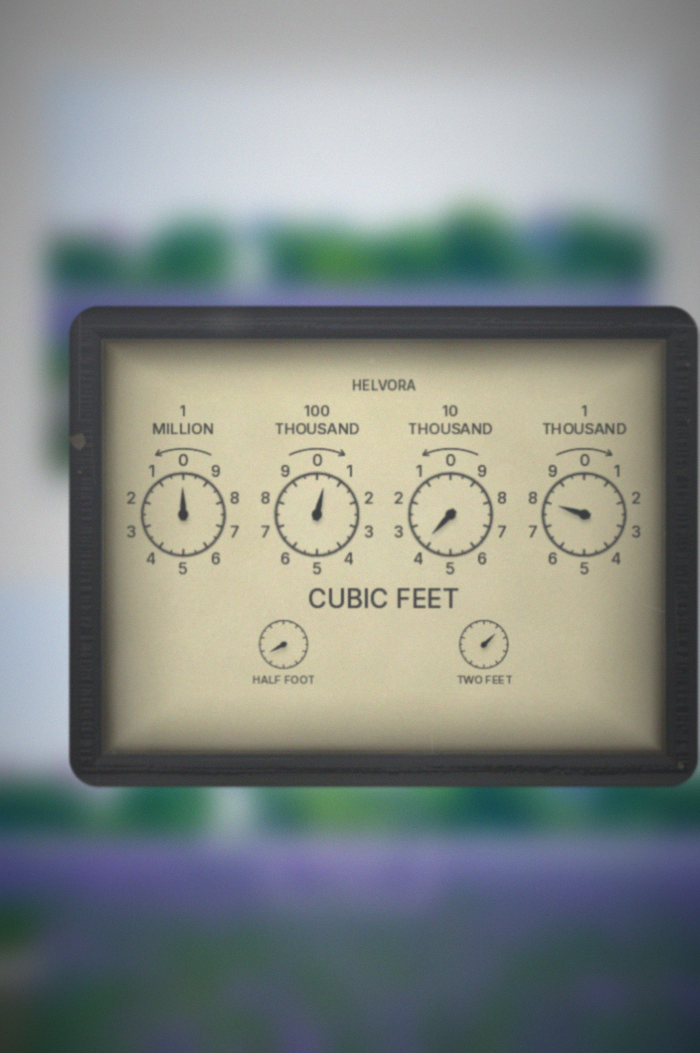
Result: **3800** ft³
